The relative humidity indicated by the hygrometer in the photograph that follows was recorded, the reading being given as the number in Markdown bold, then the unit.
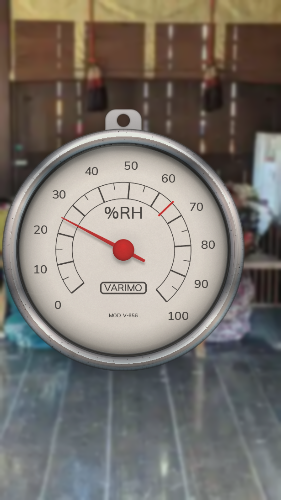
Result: **25** %
